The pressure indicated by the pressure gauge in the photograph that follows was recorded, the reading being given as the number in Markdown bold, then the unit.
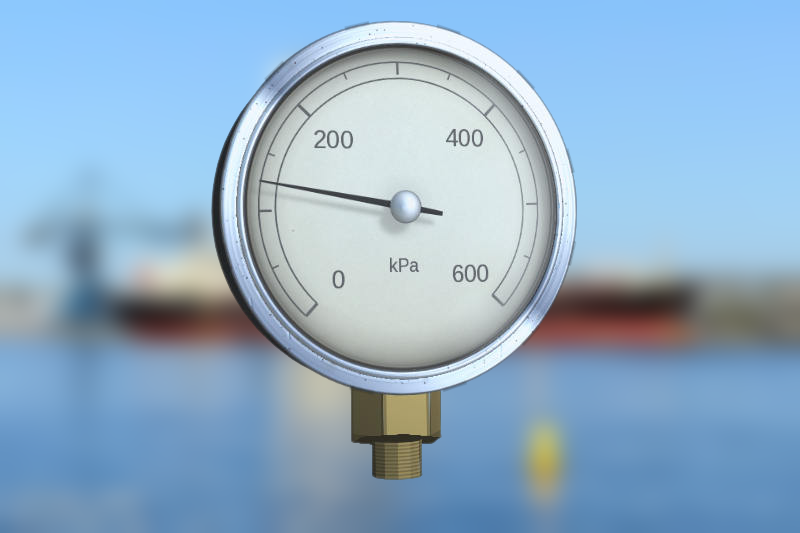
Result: **125** kPa
